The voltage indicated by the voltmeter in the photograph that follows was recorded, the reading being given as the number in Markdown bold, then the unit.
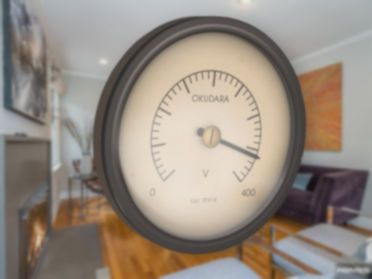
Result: **360** V
